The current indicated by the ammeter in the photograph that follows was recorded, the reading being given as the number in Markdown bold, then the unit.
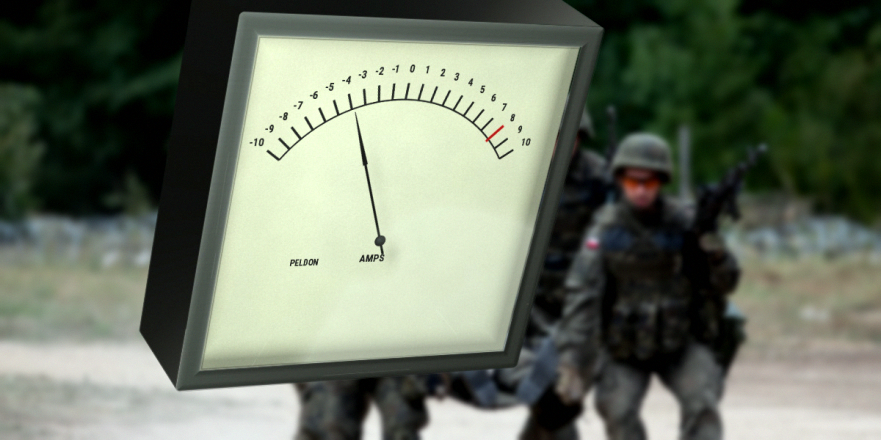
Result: **-4** A
